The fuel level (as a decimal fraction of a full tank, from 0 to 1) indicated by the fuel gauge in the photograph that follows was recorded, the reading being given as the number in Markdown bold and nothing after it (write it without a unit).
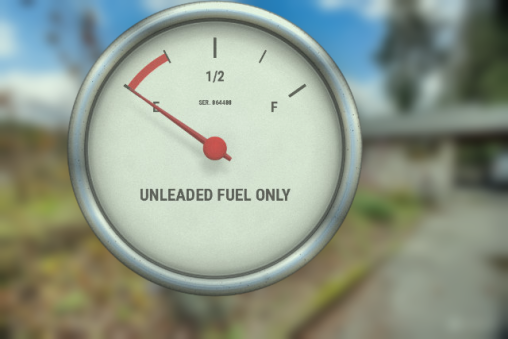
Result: **0**
